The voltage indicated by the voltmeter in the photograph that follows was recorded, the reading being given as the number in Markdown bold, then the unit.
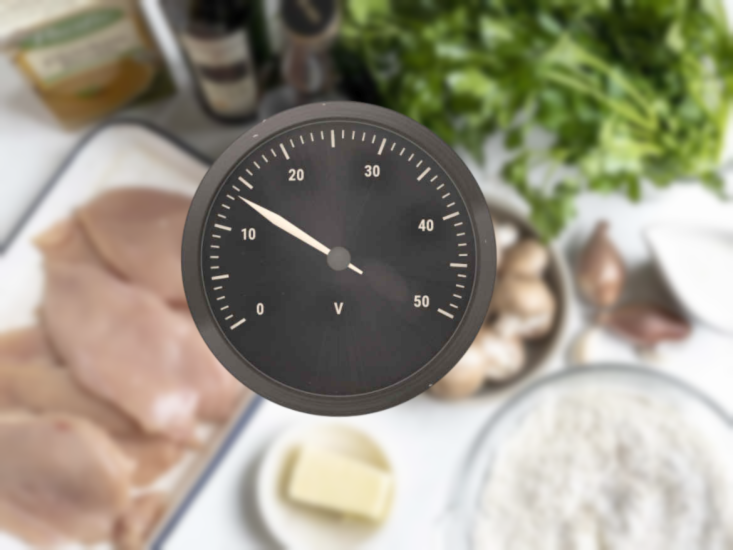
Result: **13.5** V
